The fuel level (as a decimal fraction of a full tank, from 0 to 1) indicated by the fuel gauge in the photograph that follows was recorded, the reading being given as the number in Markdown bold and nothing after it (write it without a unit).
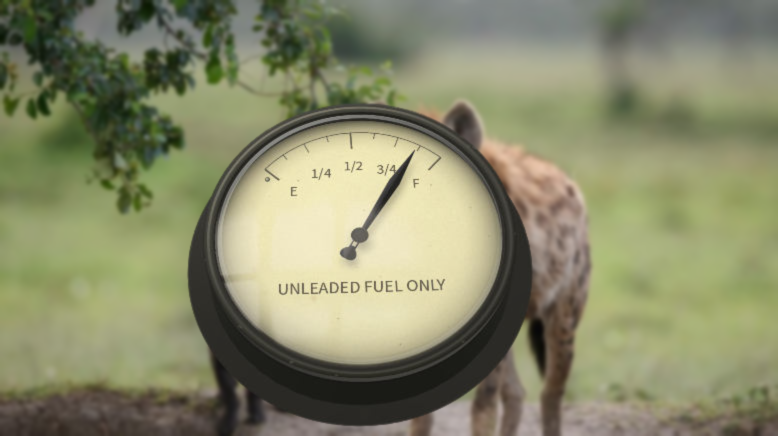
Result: **0.875**
